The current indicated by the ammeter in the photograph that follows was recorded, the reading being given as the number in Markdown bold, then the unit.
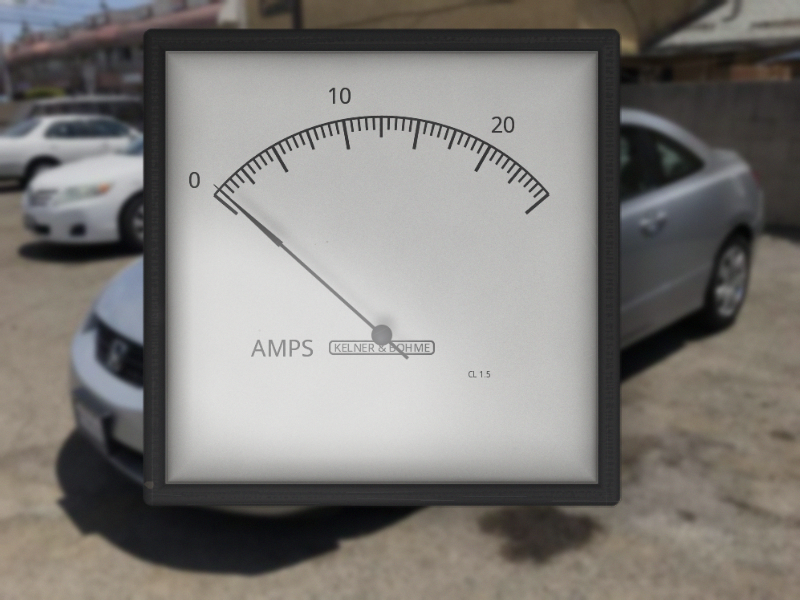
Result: **0.5** A
